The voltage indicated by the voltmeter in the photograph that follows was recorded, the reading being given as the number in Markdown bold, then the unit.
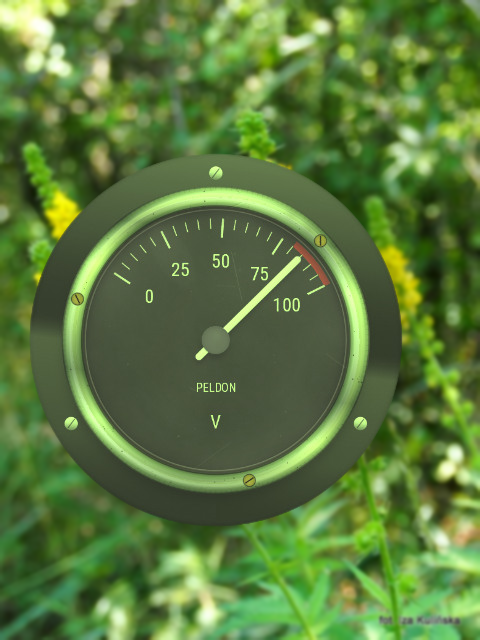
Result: **85** V
